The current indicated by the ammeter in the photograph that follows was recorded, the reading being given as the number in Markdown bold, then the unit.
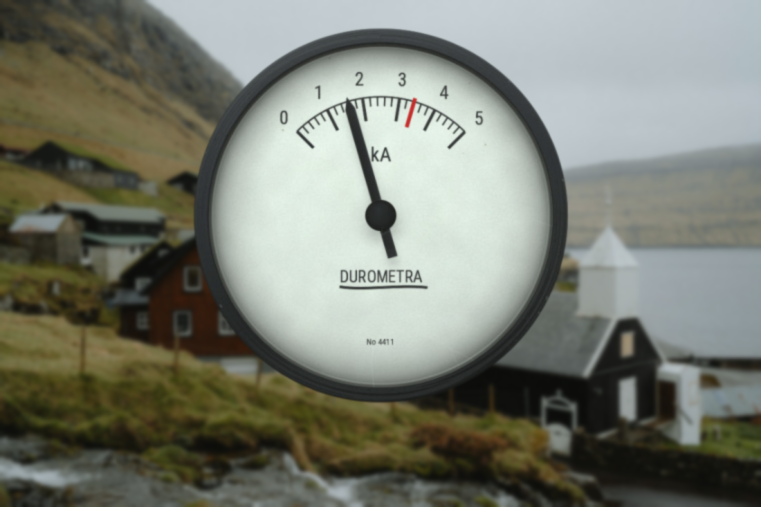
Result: **1.6** kA
